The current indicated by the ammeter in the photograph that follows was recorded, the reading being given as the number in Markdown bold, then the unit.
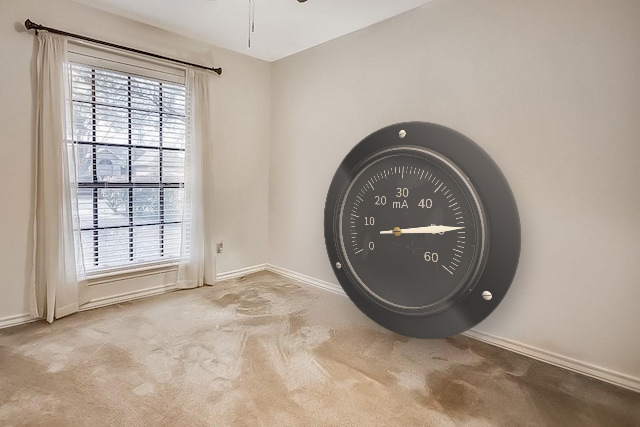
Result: **50** mA
